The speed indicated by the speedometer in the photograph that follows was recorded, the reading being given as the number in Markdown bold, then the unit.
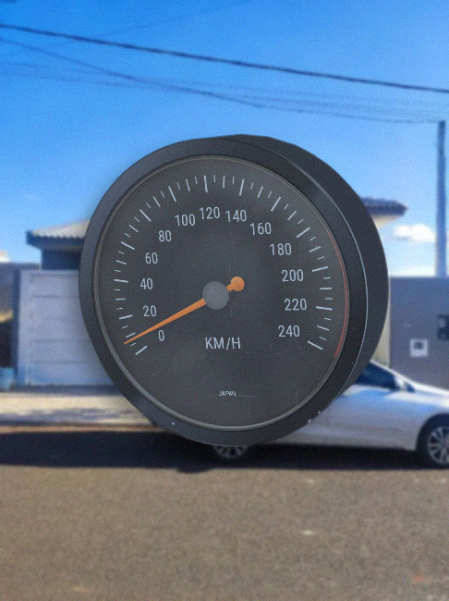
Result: **7.5** km/h
